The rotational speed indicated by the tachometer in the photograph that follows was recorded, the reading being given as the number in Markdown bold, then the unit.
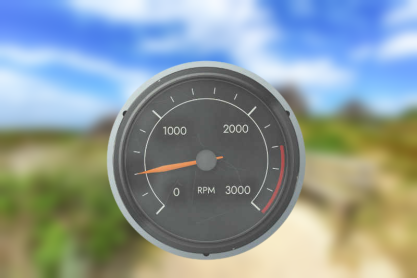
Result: **400** rpm
